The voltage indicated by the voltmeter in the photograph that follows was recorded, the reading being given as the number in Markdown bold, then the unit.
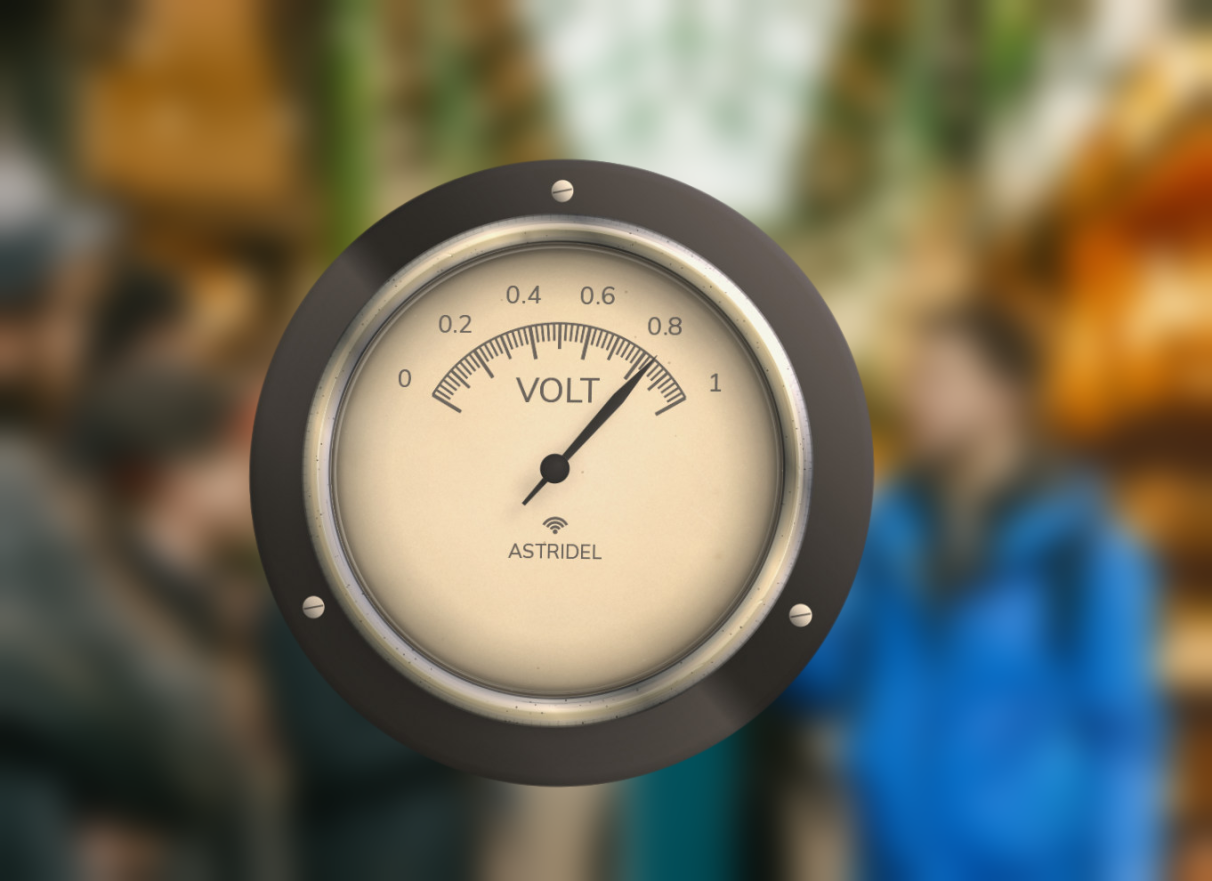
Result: **0.84** V
